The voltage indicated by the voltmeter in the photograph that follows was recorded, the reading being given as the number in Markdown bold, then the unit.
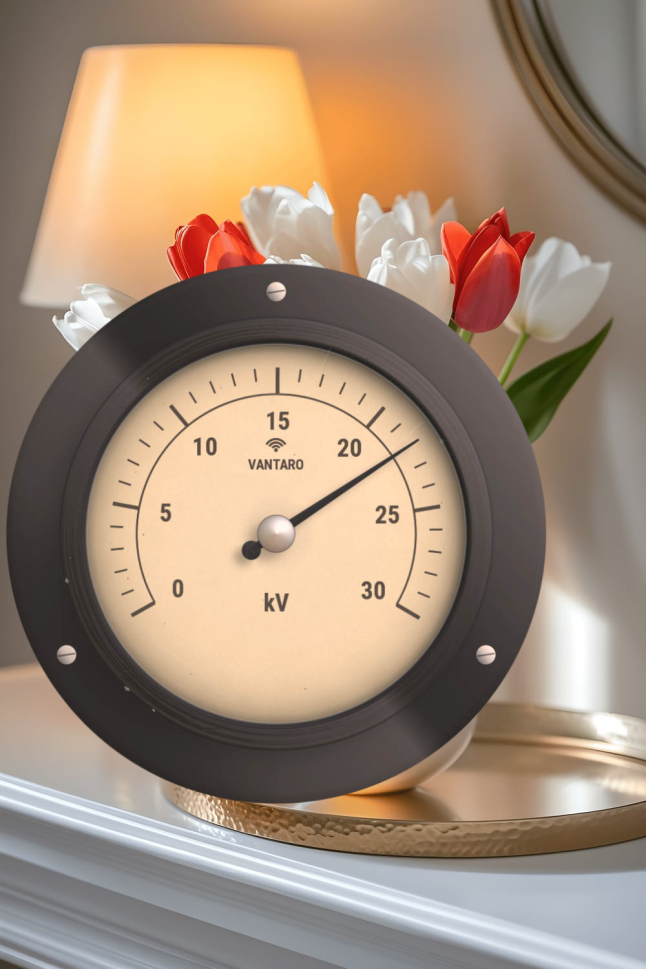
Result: **22** kV
